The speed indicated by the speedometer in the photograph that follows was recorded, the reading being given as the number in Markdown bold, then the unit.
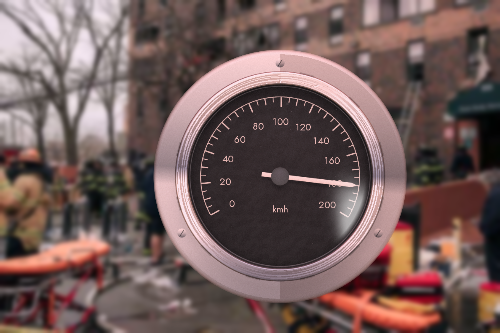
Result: **180** km/h
